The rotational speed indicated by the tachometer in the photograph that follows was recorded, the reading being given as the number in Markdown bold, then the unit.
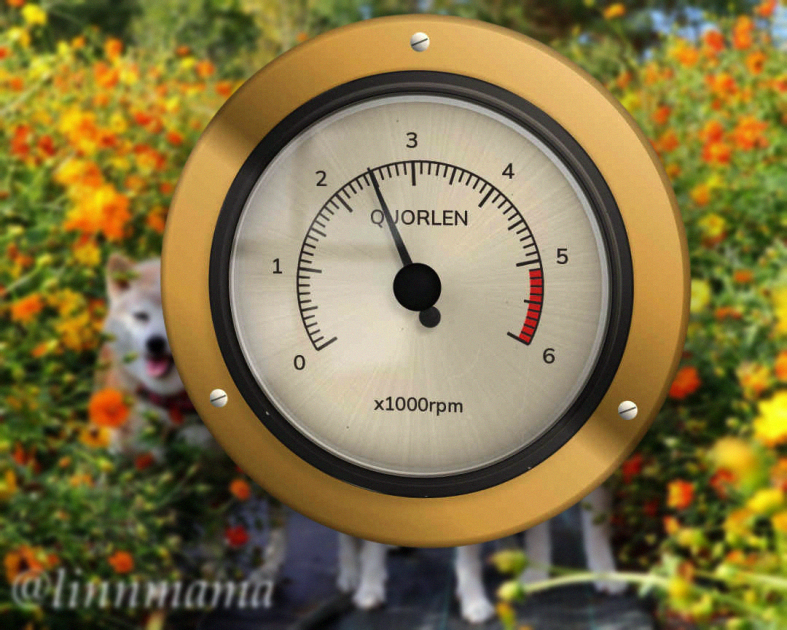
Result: **2500** rpm
